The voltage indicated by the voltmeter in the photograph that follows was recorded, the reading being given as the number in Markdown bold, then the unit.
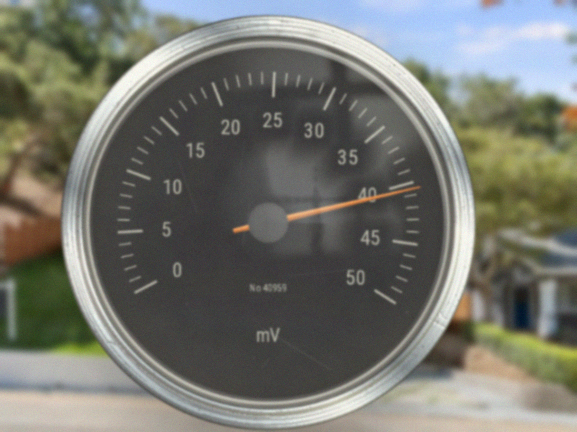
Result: **40.5** mV
